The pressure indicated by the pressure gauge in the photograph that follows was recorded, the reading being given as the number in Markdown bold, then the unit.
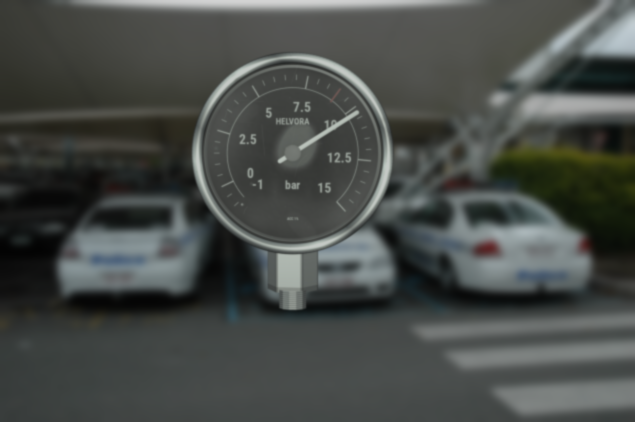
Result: **10.25** bar
